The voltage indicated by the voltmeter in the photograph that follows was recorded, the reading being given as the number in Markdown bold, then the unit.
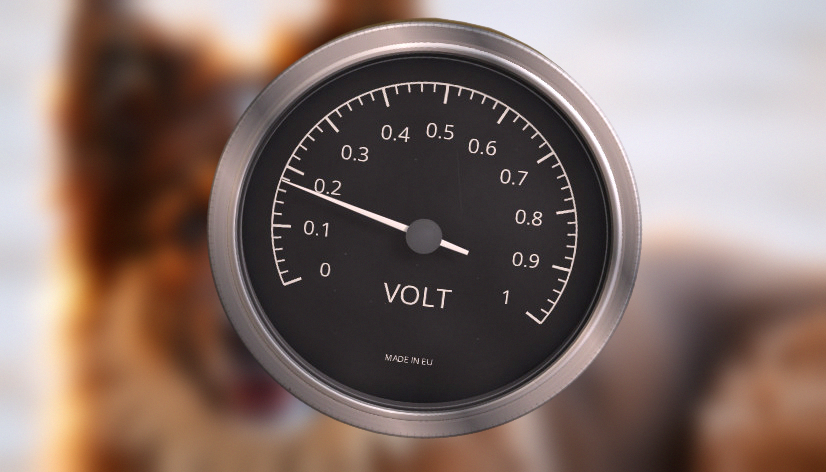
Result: **0.18** V
